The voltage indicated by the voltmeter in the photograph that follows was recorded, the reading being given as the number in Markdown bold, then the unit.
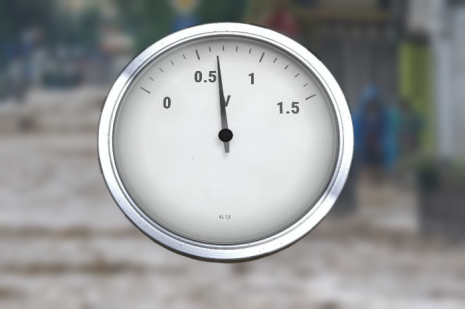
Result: **0.65** V
